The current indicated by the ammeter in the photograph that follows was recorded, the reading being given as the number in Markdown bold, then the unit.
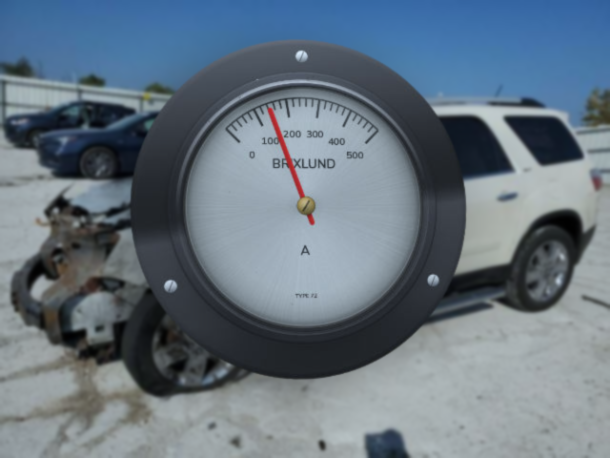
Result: **140** A
